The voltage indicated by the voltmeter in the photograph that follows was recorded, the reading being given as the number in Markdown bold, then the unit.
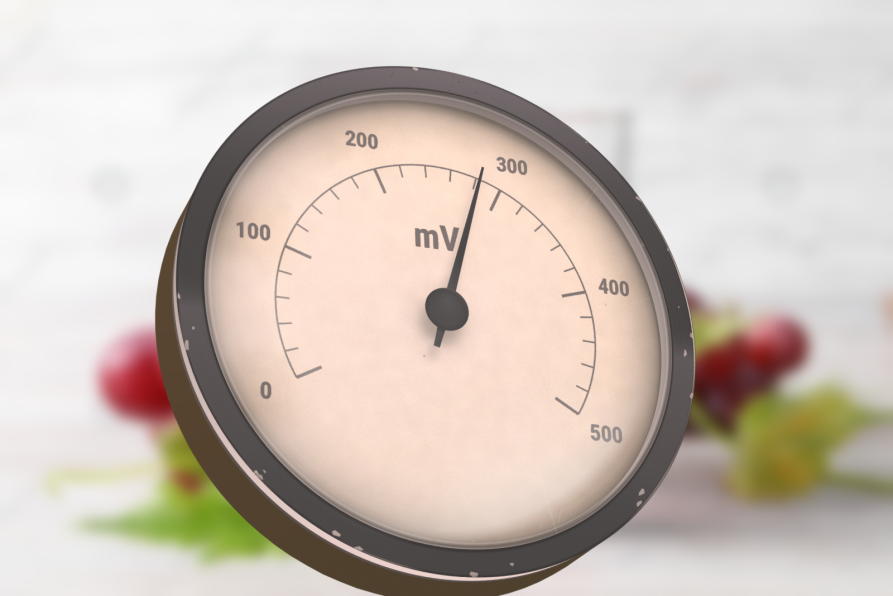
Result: **280** mV
